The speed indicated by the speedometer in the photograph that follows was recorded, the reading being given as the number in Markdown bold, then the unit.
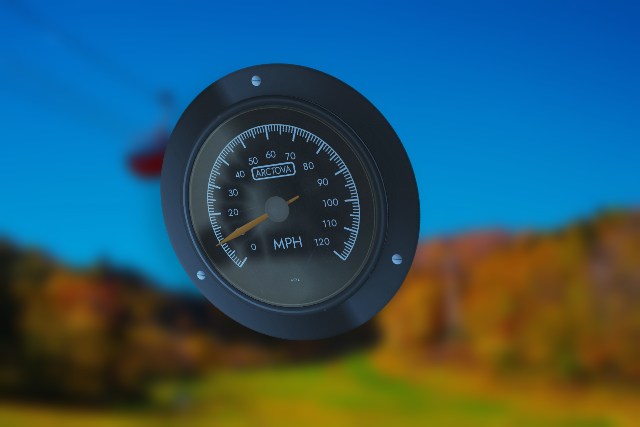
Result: **10** mph
